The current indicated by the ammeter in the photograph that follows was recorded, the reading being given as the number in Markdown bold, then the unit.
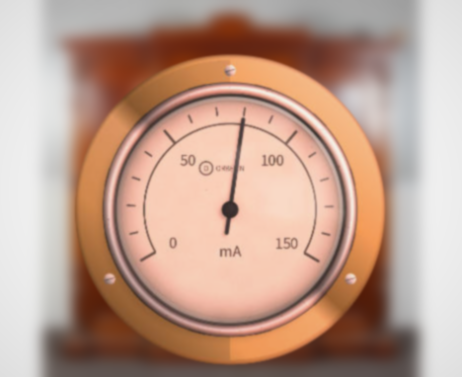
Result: **80** mA
